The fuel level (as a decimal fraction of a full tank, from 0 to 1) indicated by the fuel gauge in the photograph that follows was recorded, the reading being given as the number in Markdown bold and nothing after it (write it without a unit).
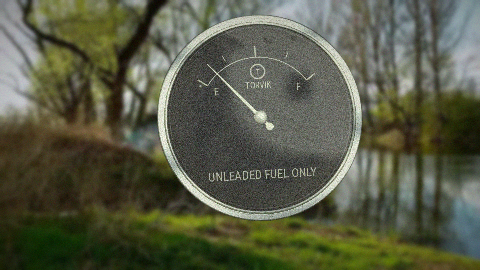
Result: **0.125**
